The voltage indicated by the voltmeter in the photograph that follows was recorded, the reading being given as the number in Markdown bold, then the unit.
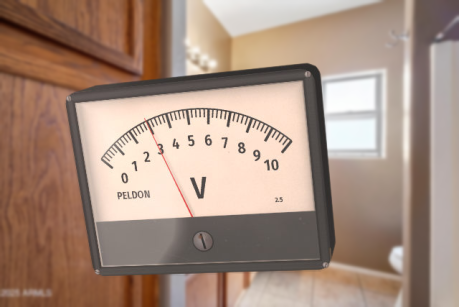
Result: **3** V
